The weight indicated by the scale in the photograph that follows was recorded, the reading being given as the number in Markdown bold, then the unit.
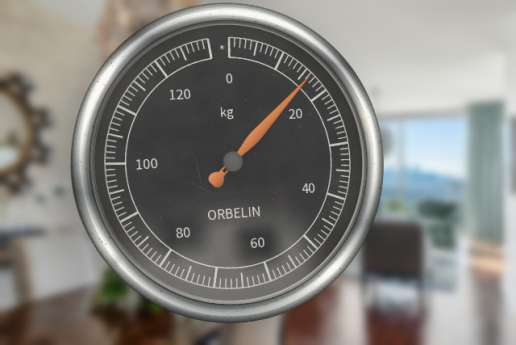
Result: **16** kg
